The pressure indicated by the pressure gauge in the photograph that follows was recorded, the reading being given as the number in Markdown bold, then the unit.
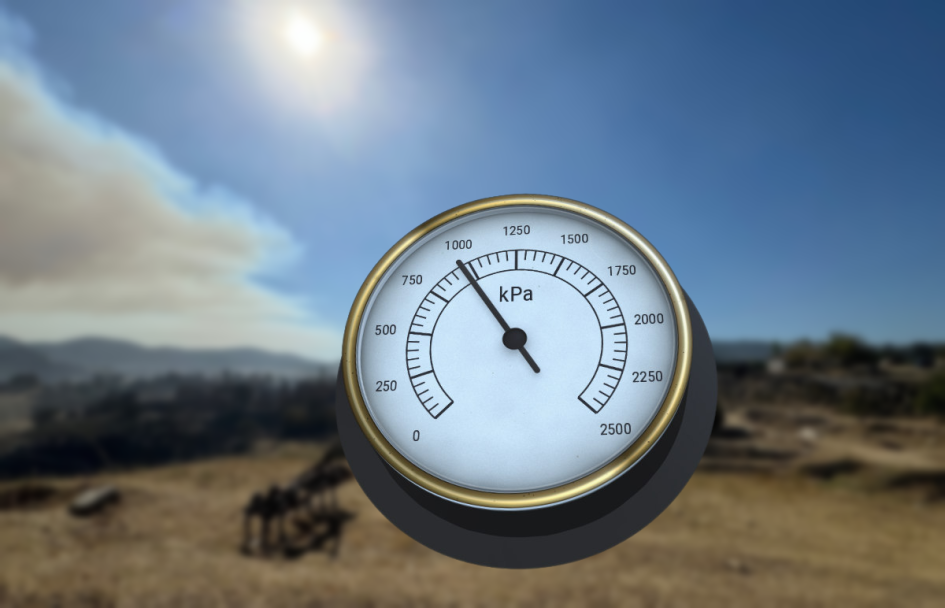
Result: **950** kPa
